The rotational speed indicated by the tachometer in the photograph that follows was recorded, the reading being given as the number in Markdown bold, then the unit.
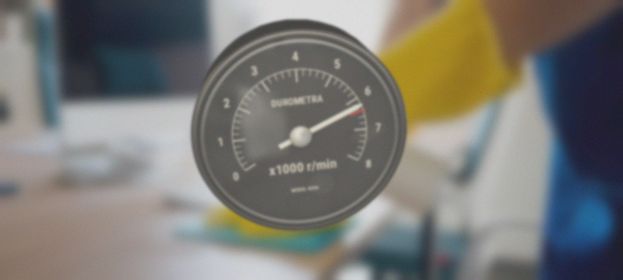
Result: **6200** rpm
